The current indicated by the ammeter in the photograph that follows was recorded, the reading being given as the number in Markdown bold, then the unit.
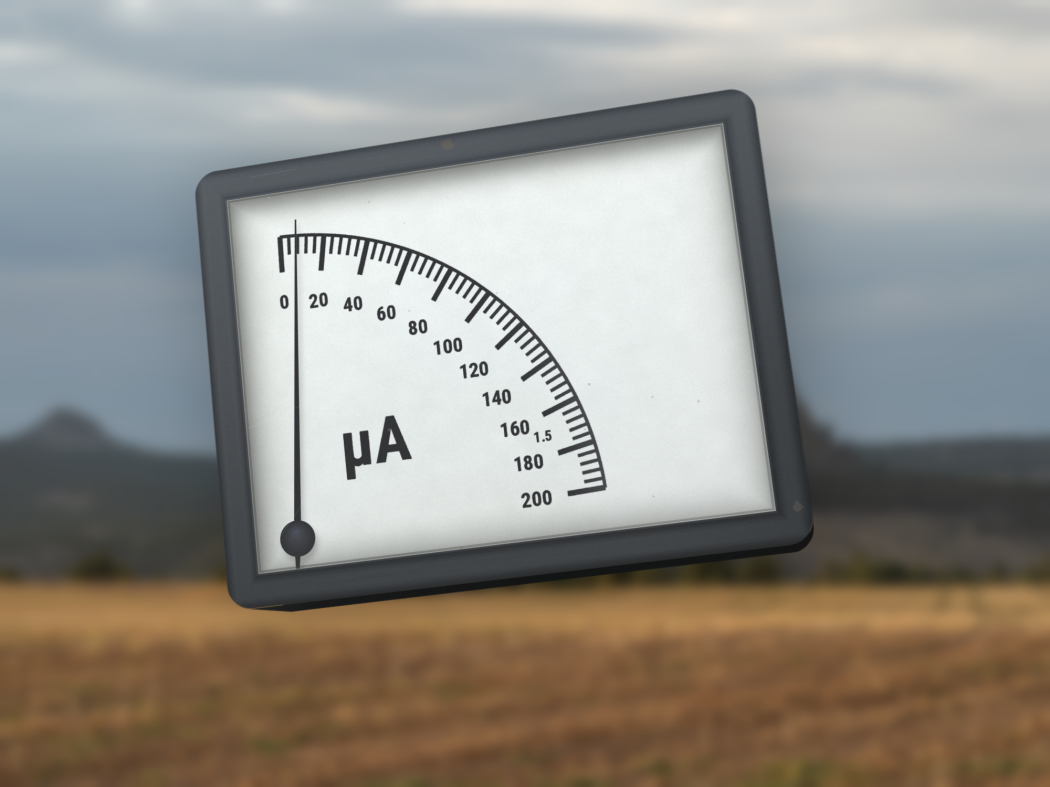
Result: **8** µA
